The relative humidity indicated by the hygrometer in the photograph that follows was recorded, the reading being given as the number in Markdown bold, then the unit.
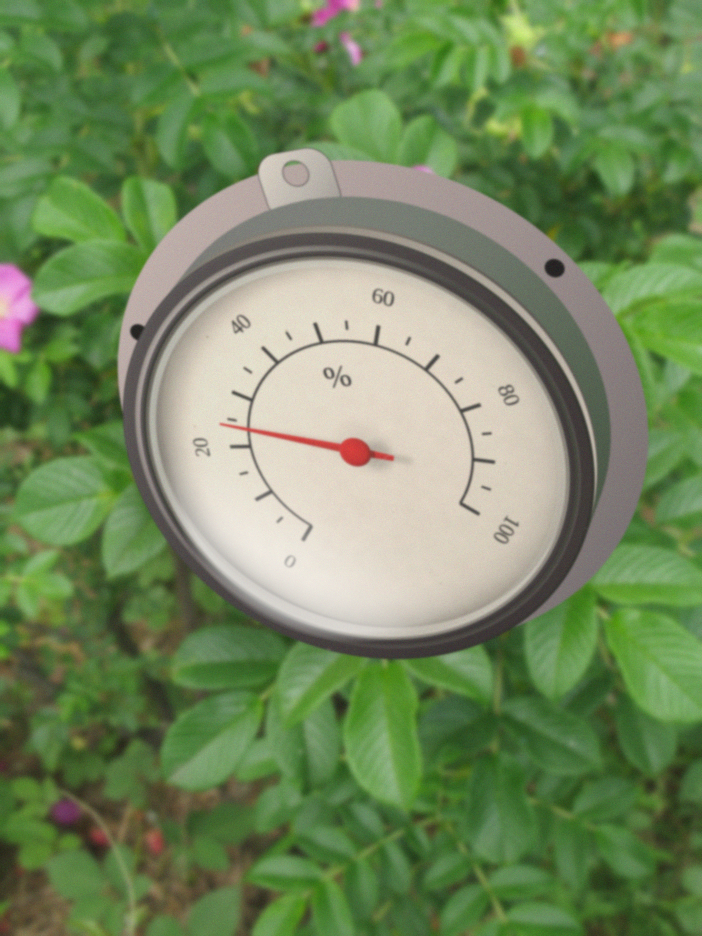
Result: **25** %
